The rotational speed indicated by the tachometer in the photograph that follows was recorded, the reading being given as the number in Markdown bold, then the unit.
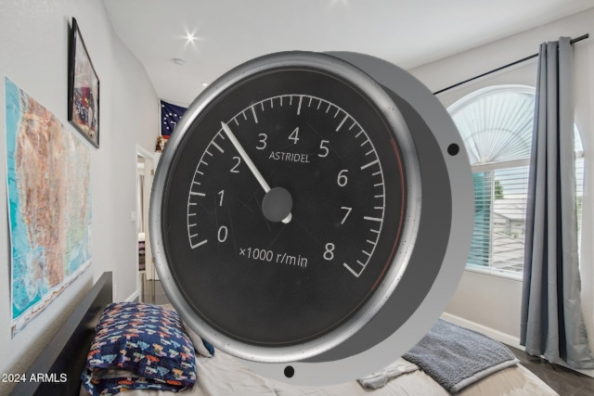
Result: **2400** rpm
